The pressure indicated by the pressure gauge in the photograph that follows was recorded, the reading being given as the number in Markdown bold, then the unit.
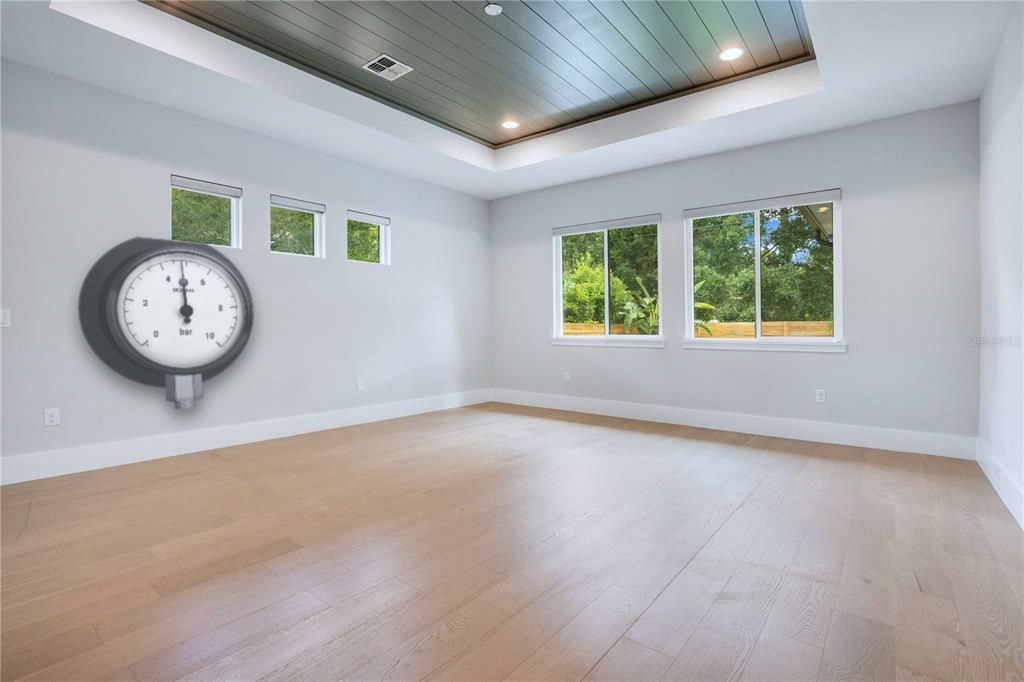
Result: **4.75** bar
